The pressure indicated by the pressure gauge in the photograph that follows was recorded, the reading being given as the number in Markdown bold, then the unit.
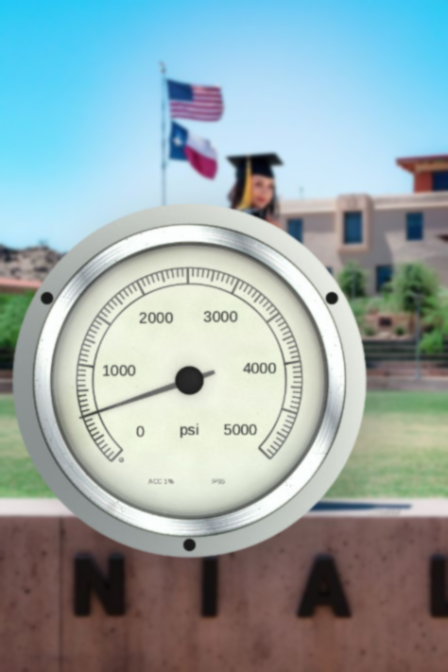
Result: **500** psi
